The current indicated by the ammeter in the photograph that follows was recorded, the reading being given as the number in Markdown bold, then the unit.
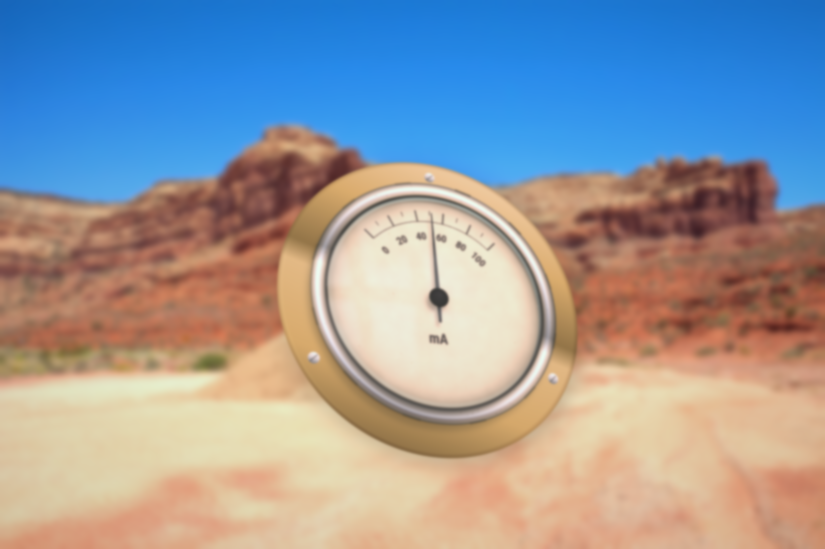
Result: **50** mA
